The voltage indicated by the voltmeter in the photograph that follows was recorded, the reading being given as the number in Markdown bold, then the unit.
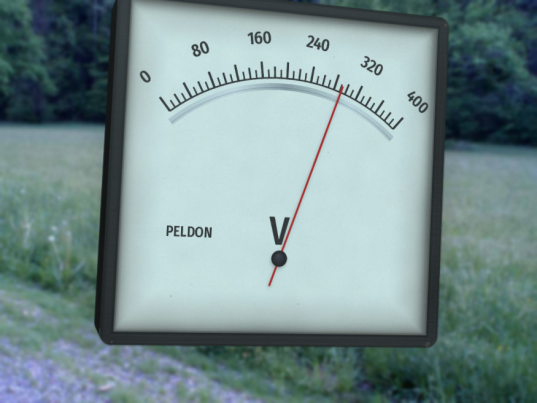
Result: **290** V
